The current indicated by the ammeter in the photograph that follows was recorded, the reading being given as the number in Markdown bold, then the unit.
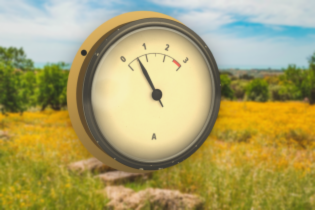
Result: **0.5** A
